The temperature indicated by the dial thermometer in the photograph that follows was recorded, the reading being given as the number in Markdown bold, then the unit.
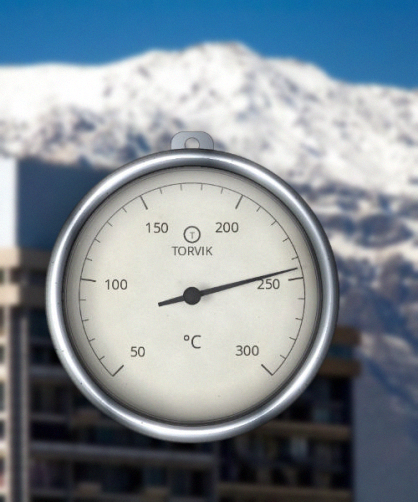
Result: **245** °C
